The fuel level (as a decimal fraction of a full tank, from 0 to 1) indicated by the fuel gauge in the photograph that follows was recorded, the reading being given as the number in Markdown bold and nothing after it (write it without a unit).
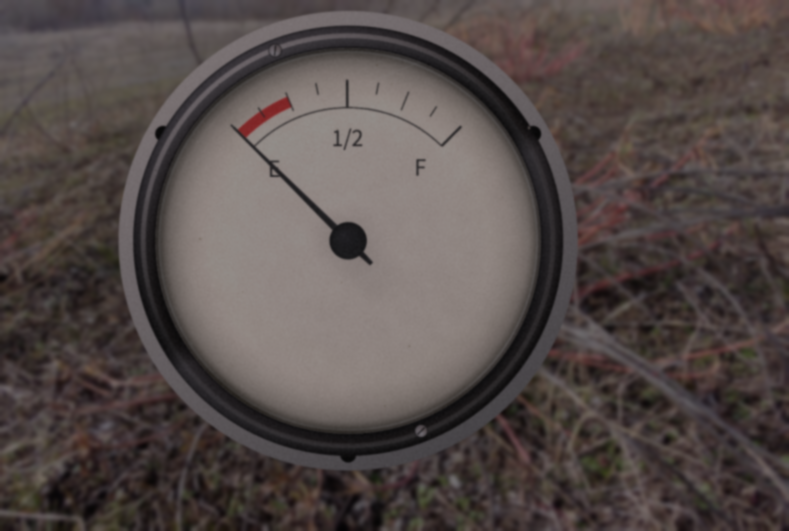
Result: **0**
